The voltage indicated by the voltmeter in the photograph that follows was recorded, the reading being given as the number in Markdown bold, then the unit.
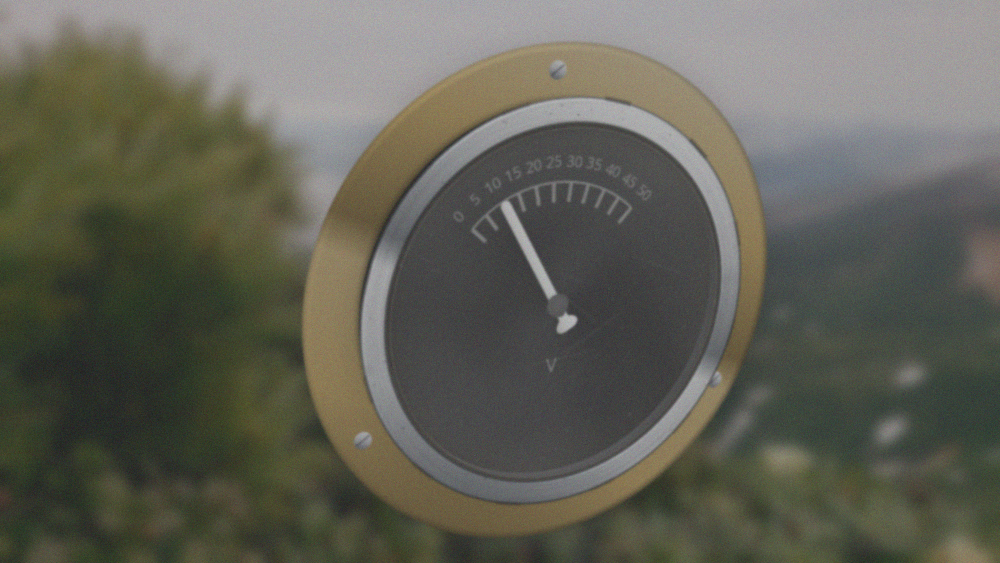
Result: **10** V
